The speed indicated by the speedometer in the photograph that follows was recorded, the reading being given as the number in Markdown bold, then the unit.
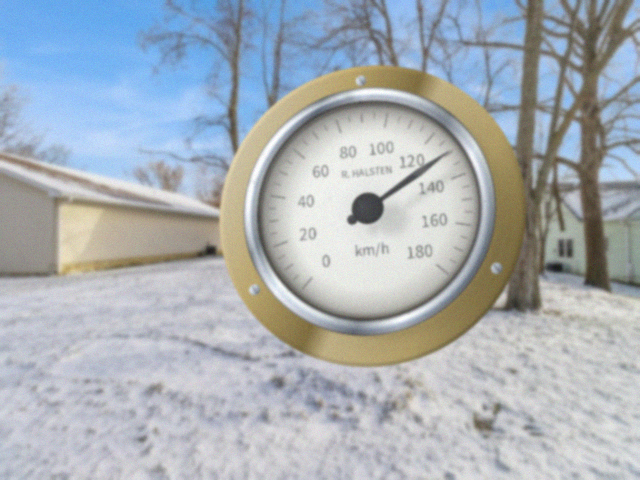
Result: **130** km/h
